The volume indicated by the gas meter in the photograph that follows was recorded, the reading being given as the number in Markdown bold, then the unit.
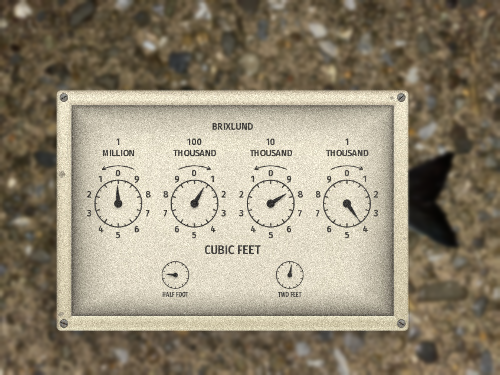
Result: **8400** ft³
